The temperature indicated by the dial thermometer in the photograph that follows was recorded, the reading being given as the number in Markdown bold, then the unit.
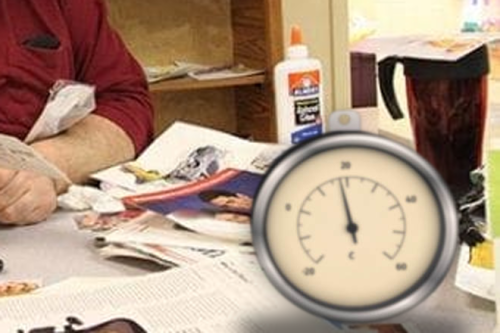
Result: **17.5** °C
